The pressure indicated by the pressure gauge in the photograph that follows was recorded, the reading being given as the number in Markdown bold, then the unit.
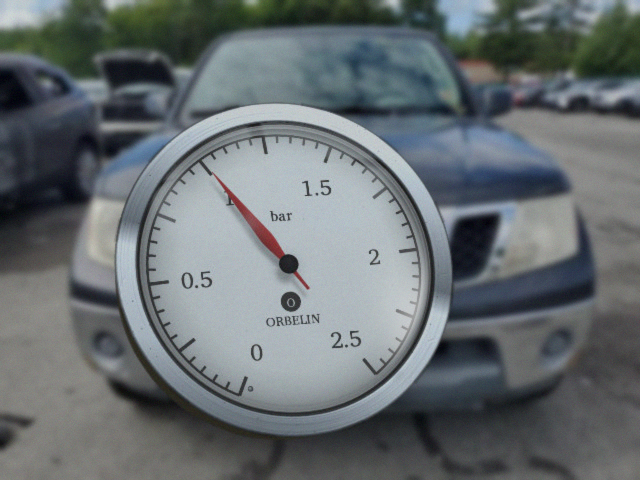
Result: **1** bar
